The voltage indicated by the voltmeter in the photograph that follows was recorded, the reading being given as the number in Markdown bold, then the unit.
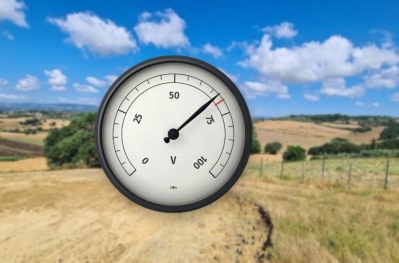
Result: **67.5** V
